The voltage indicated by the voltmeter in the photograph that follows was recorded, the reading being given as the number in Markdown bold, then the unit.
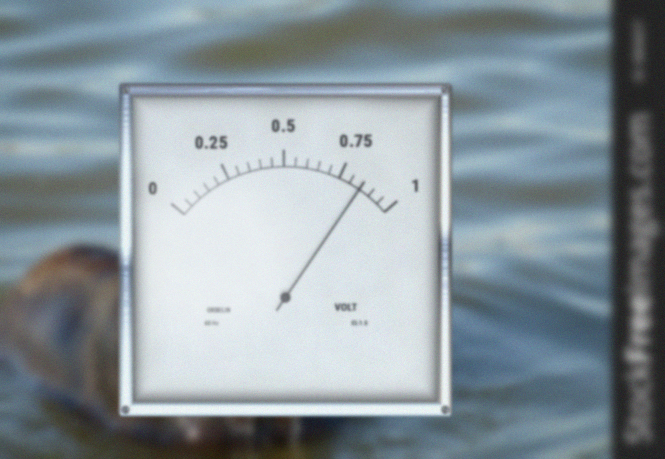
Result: **0.85** V
